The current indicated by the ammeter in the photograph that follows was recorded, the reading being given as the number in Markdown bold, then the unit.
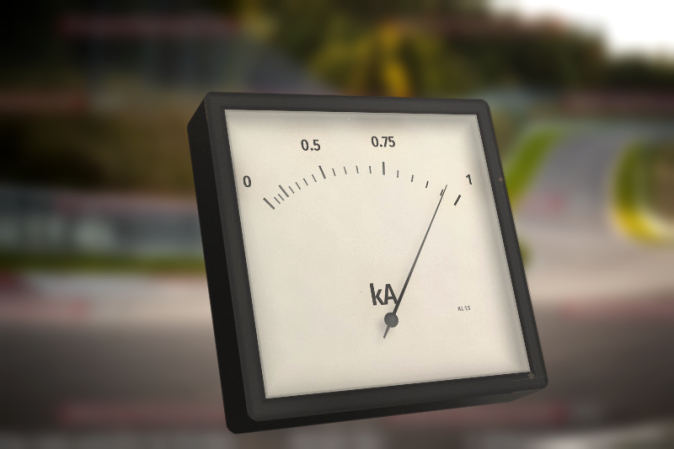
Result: **0.95** kA
